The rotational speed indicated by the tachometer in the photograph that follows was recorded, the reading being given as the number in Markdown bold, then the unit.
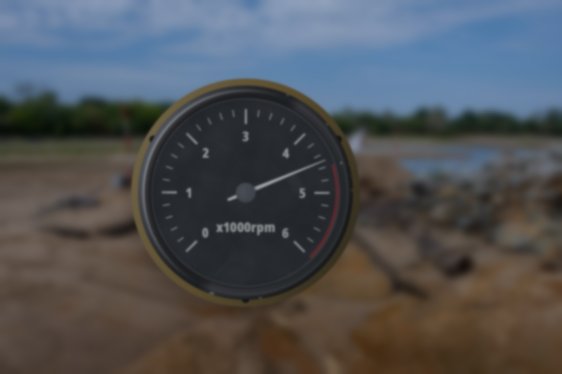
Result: **4500** rpm
